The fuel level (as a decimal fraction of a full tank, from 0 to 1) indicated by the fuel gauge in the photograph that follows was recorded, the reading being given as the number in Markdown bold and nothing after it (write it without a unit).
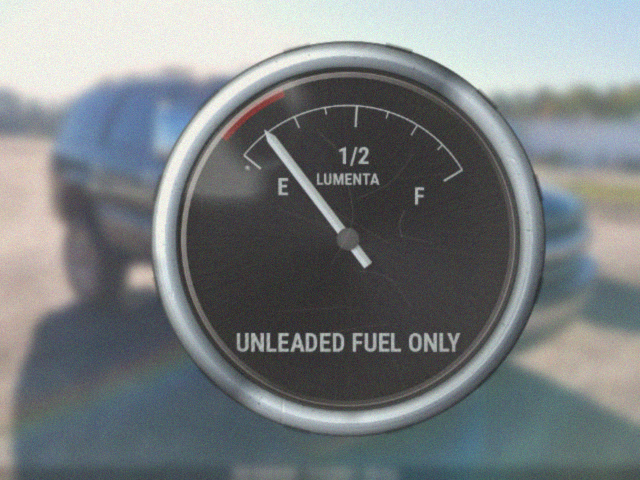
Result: **0.125**
